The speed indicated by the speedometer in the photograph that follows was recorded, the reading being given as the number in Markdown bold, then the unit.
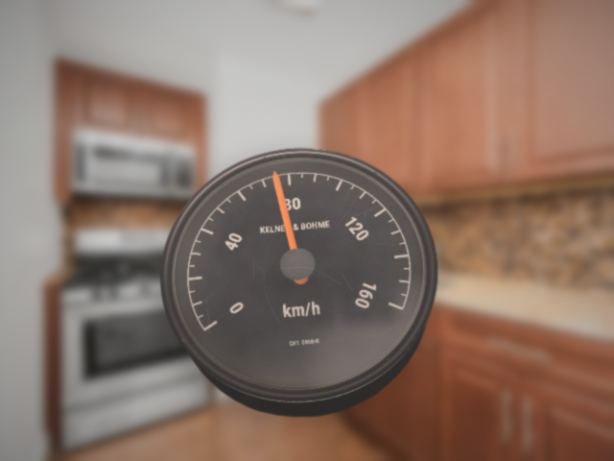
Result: **75** km/h
